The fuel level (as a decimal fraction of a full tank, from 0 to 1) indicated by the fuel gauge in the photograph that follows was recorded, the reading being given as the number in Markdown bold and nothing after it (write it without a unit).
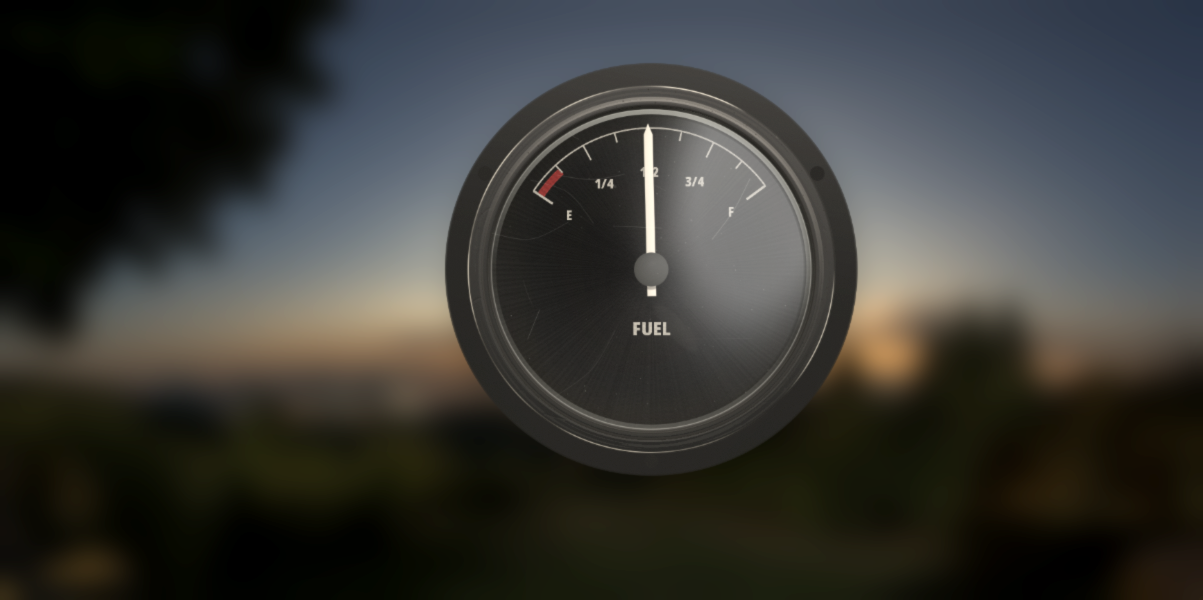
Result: **0.5**
